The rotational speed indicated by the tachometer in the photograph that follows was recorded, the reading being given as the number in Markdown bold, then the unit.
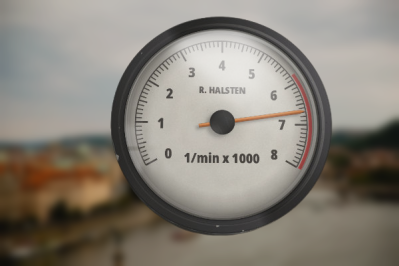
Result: **6700** rpm
